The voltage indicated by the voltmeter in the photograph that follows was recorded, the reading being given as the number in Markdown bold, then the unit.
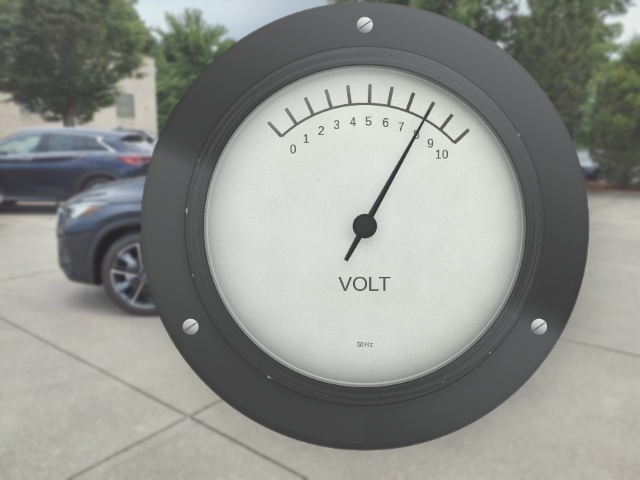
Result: **8** V
